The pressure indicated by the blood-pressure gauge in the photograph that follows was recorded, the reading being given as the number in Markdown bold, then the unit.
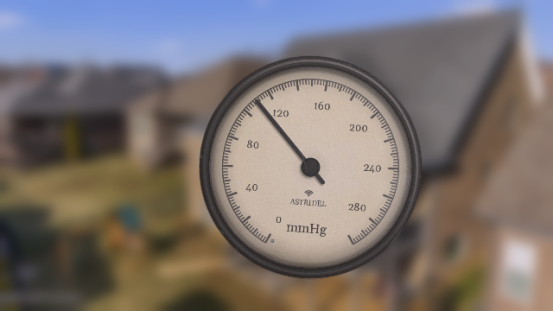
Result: **110** mmHg
